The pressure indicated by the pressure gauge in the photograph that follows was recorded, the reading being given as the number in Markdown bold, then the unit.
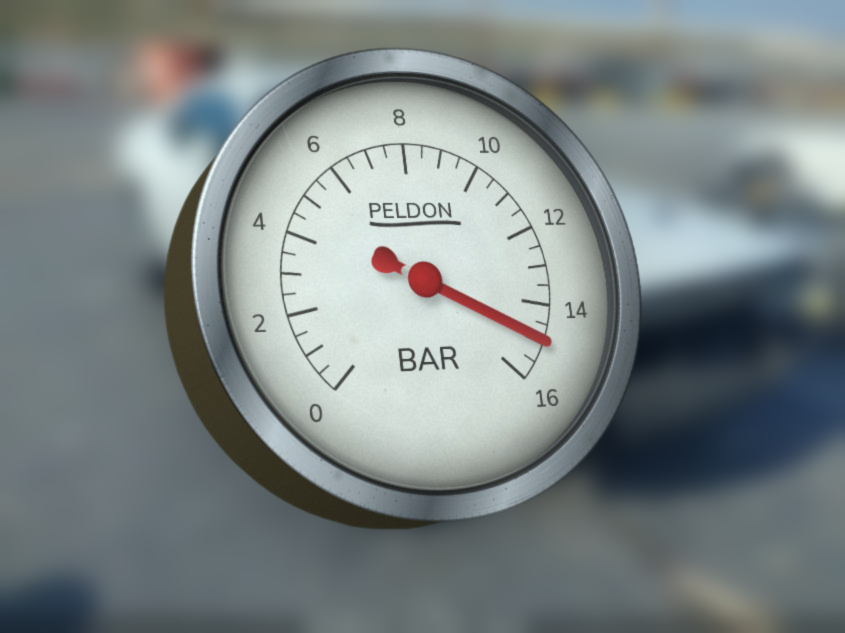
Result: **15** bar
